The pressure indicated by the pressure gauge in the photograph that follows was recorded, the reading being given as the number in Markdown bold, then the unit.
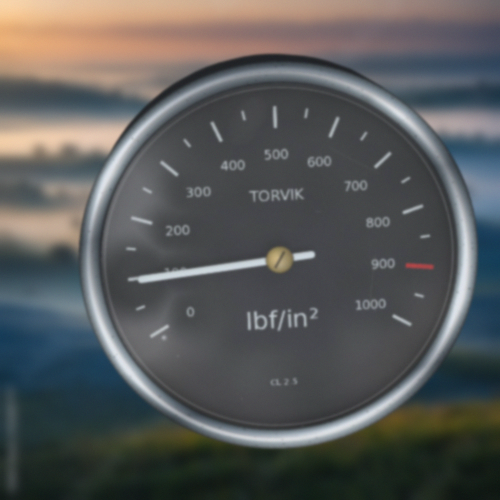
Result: **100** psi
